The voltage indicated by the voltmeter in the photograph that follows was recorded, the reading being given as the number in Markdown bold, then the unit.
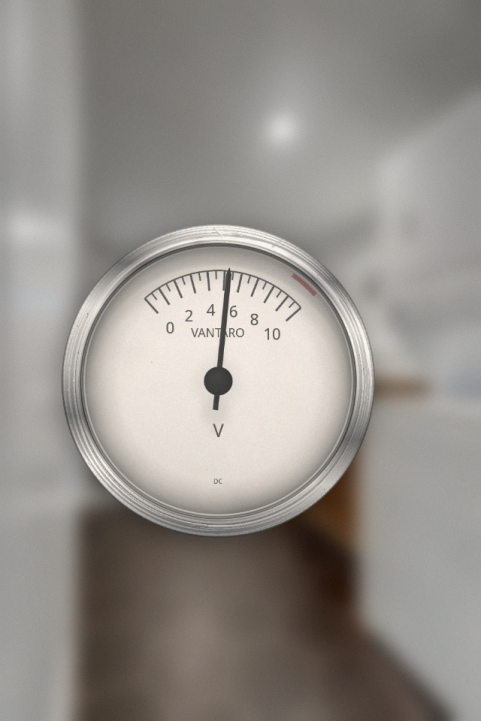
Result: **5.25** V
